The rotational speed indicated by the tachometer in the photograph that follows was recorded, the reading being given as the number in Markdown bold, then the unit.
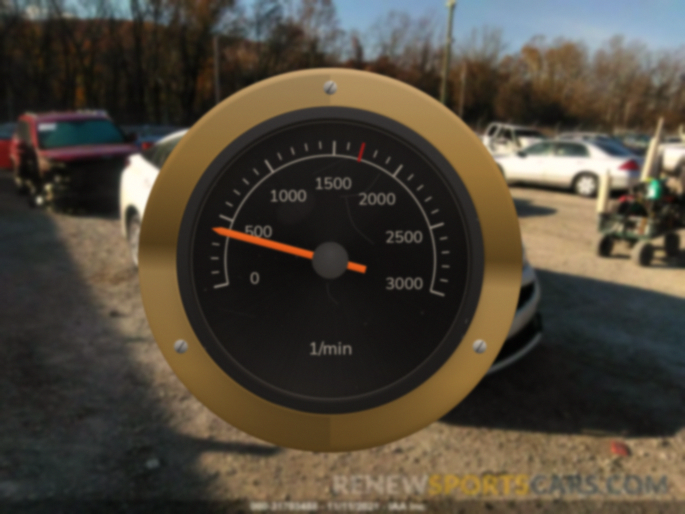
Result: **400** rpm
